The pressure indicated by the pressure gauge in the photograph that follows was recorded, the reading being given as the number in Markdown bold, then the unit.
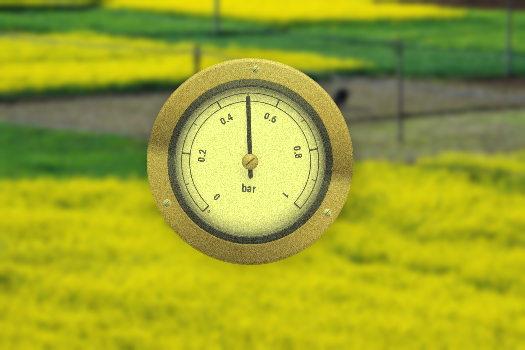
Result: **0.5** bar
